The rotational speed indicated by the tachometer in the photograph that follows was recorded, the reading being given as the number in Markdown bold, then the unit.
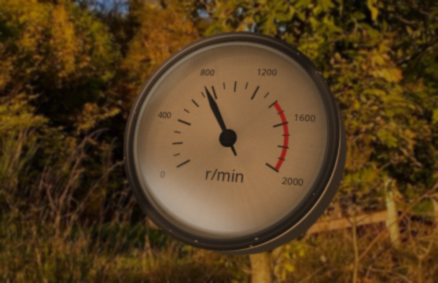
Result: **750** rpm
